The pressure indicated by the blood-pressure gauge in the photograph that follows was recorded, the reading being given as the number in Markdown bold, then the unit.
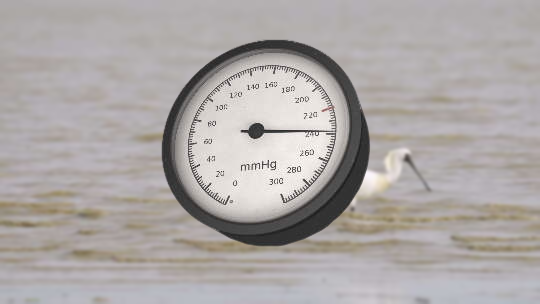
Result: **240** mmHg
